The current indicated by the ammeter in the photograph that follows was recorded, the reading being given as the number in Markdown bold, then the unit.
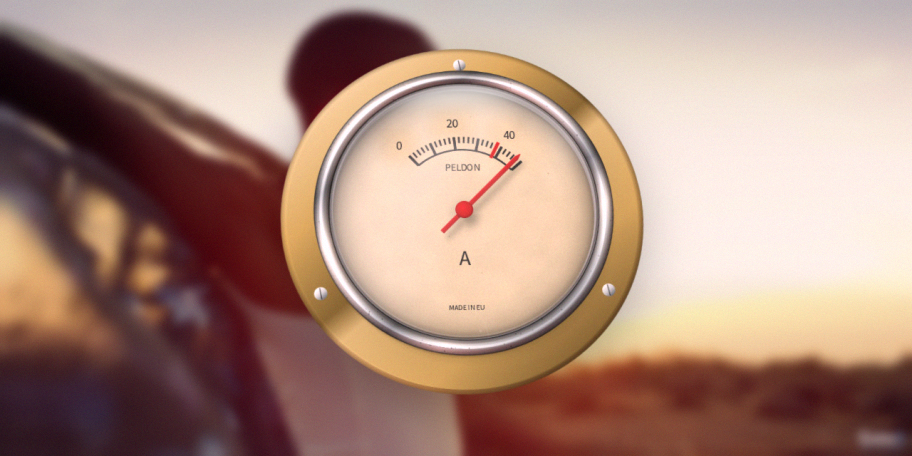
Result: **48** A
